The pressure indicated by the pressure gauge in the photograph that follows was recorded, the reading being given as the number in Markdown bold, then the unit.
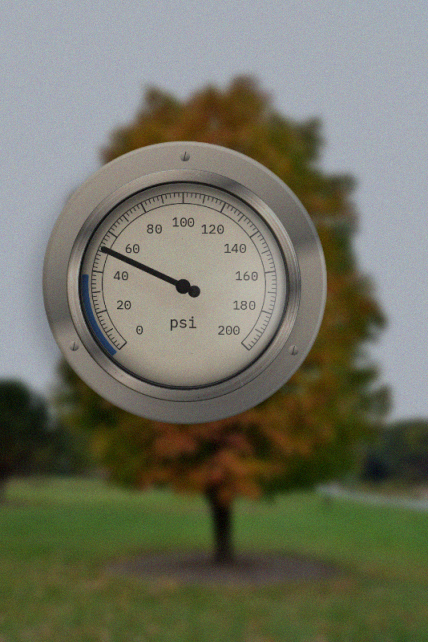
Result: **52** psi
